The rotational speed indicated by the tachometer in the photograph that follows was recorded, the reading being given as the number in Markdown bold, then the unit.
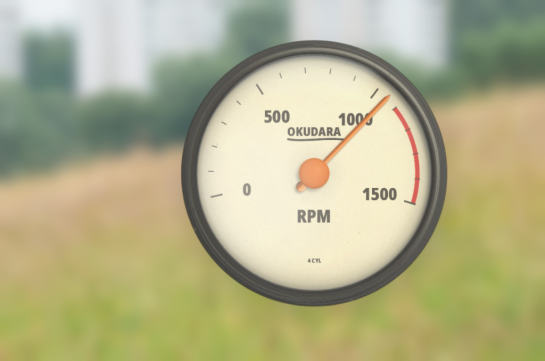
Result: **1050** rpm
